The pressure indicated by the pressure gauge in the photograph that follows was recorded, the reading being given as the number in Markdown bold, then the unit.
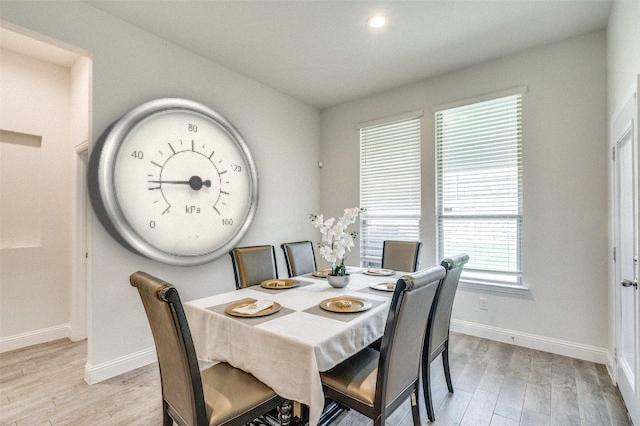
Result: **25** kPa
